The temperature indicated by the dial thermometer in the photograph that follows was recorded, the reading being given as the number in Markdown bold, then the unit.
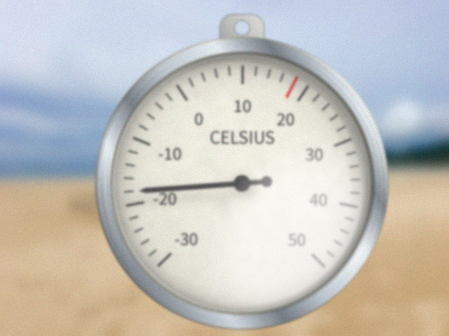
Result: **-18** °C
